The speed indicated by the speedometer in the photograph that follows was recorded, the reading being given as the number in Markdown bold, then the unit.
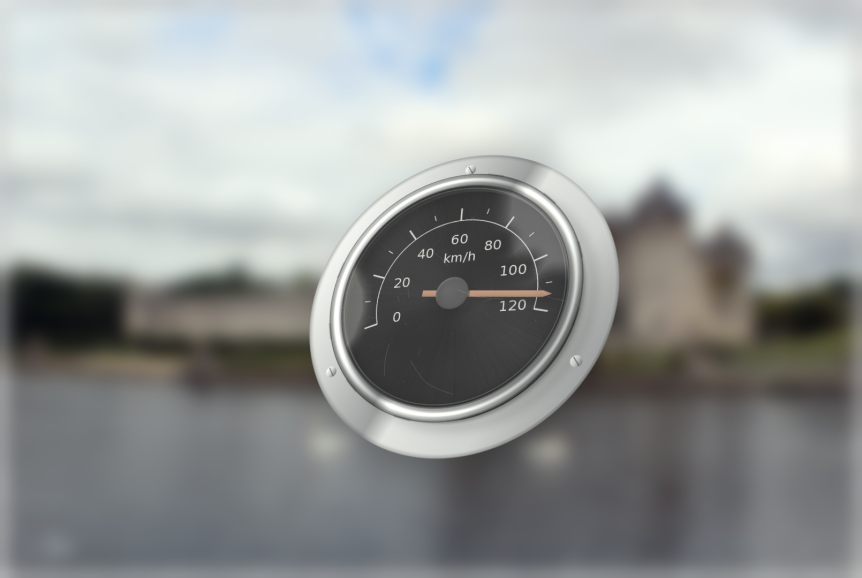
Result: **115** km/h
